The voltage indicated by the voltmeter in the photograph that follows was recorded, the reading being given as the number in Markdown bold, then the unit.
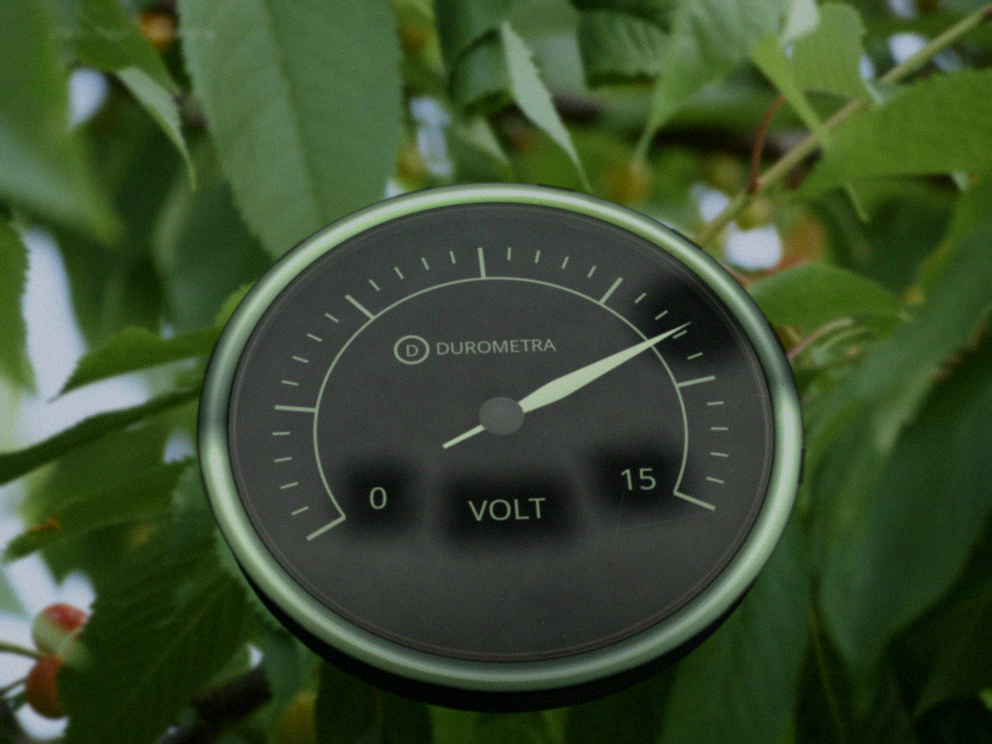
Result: **11.5** V
